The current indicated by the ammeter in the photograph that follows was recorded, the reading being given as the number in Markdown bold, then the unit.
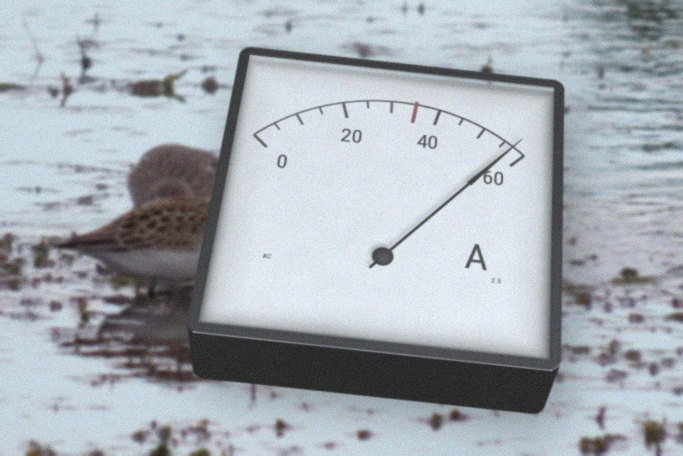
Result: **57.5** A
